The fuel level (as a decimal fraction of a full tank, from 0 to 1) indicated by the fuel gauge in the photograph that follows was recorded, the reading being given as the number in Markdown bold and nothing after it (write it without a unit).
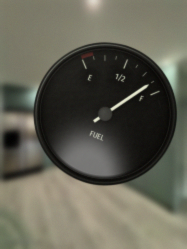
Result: **0.875**
